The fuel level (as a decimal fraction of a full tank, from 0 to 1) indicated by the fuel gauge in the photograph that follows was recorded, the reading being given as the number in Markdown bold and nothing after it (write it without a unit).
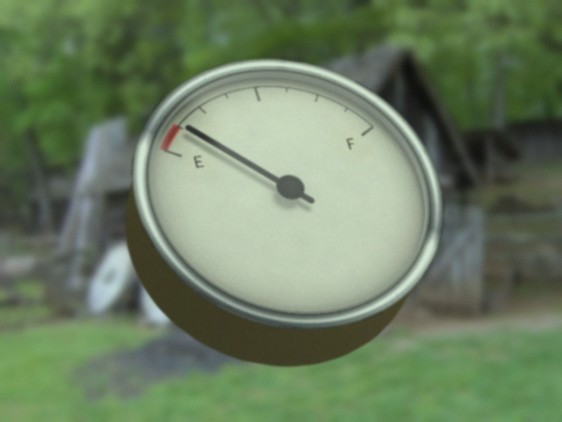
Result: **0.125**
